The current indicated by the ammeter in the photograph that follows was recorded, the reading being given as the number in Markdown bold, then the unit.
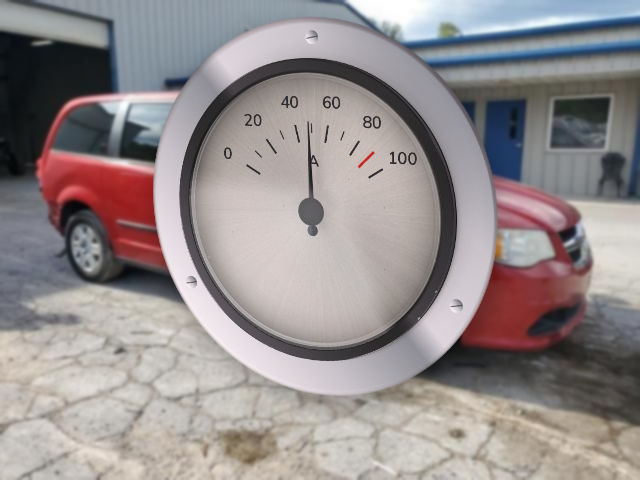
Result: **50** A
